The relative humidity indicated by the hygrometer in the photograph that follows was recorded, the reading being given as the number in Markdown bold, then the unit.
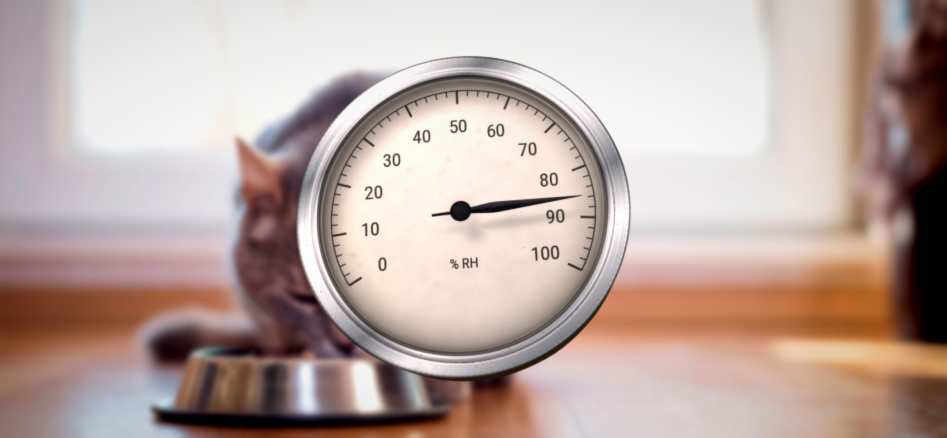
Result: **86** %
